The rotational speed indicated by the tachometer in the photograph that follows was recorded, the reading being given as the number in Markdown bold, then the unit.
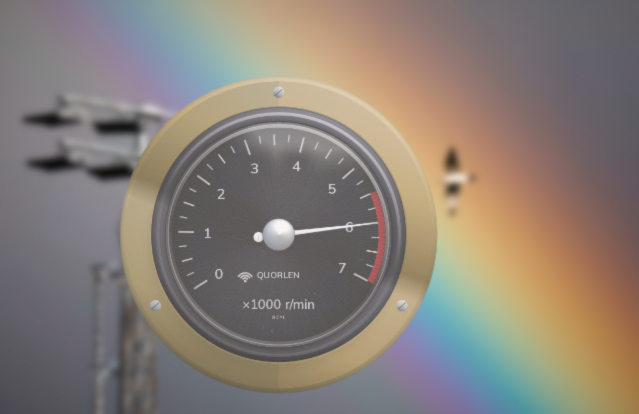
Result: **6000** rpm
